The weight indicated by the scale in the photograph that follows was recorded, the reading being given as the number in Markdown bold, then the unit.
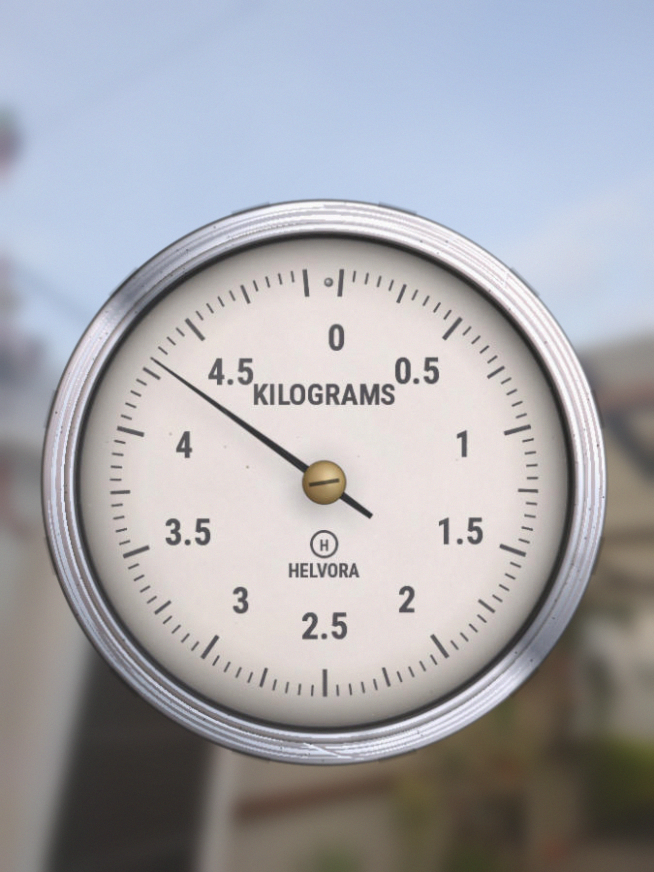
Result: **4.3** kg
